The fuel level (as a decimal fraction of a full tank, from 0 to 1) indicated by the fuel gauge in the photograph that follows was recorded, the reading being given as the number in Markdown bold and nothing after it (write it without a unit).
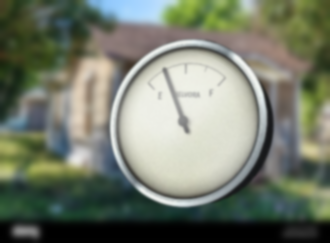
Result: **0.25**
